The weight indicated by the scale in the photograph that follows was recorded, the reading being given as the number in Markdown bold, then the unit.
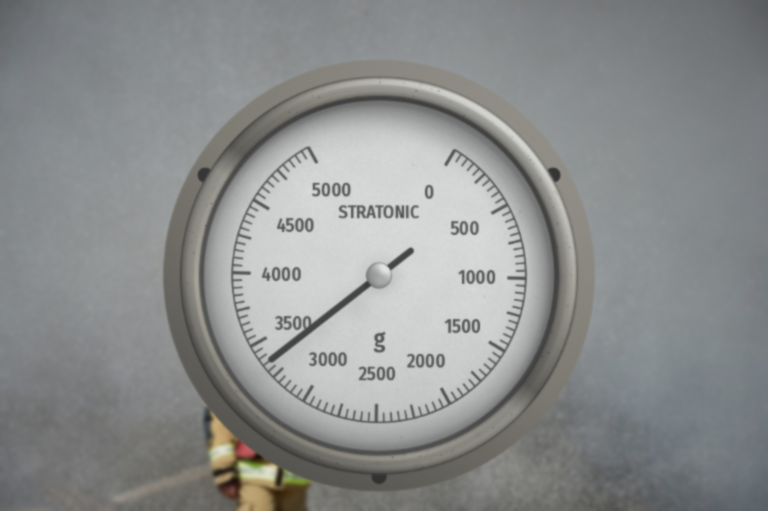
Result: **3350** g
